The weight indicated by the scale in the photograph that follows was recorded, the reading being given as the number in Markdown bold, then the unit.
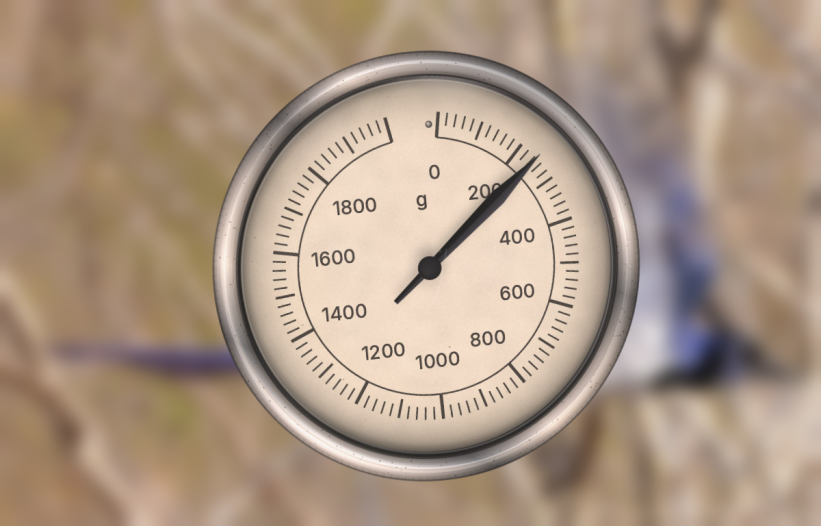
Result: **240** g
